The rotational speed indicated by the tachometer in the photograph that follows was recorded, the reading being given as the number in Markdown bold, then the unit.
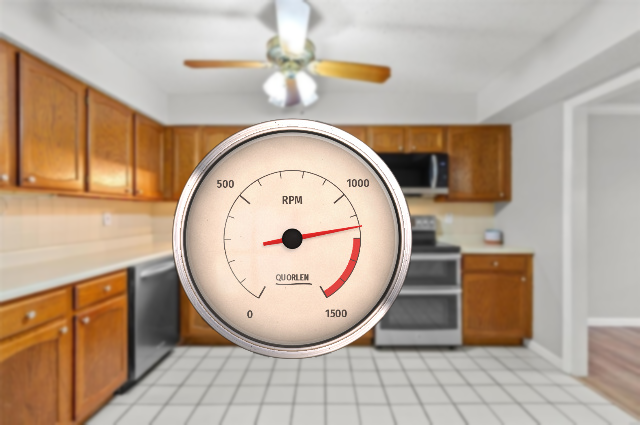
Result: **1150** rpm
